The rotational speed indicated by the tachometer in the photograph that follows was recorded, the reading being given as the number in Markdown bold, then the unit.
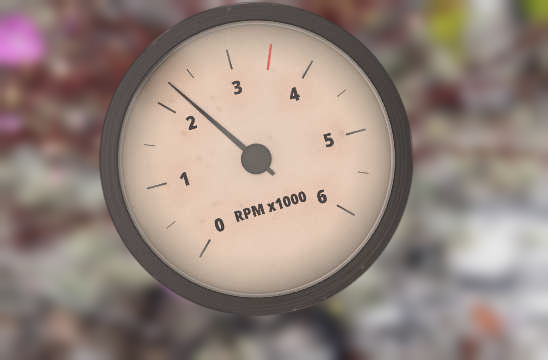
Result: **2250** rpm
